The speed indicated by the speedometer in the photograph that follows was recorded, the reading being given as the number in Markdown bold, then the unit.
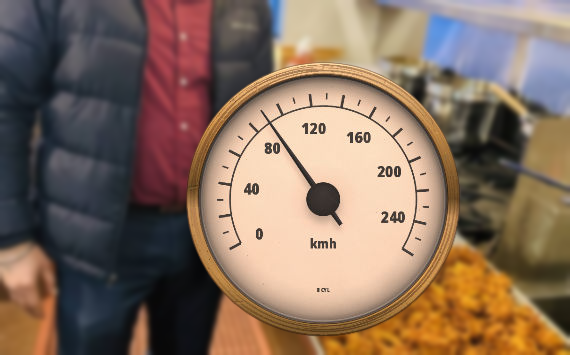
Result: **90** km/h
